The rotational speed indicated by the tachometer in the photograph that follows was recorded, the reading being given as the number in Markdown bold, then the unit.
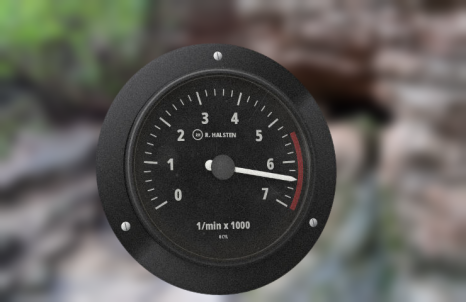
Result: **6400** rpm
